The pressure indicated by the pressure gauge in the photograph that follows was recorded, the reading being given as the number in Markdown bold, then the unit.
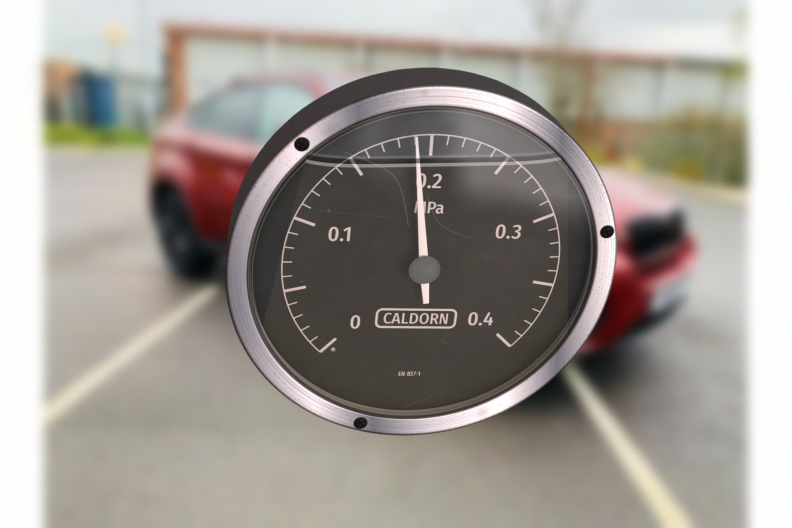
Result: **0.19** MPa
